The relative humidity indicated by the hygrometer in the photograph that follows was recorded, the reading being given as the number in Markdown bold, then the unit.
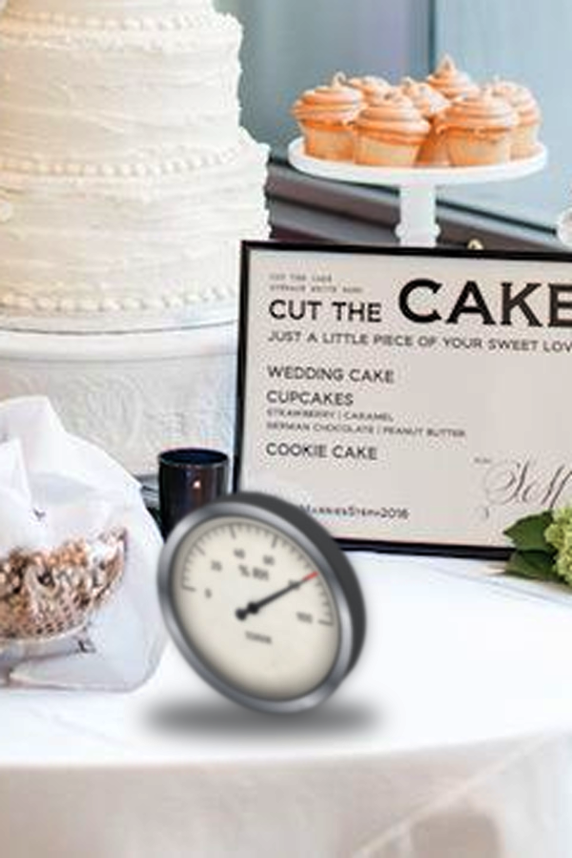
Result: **80** %
